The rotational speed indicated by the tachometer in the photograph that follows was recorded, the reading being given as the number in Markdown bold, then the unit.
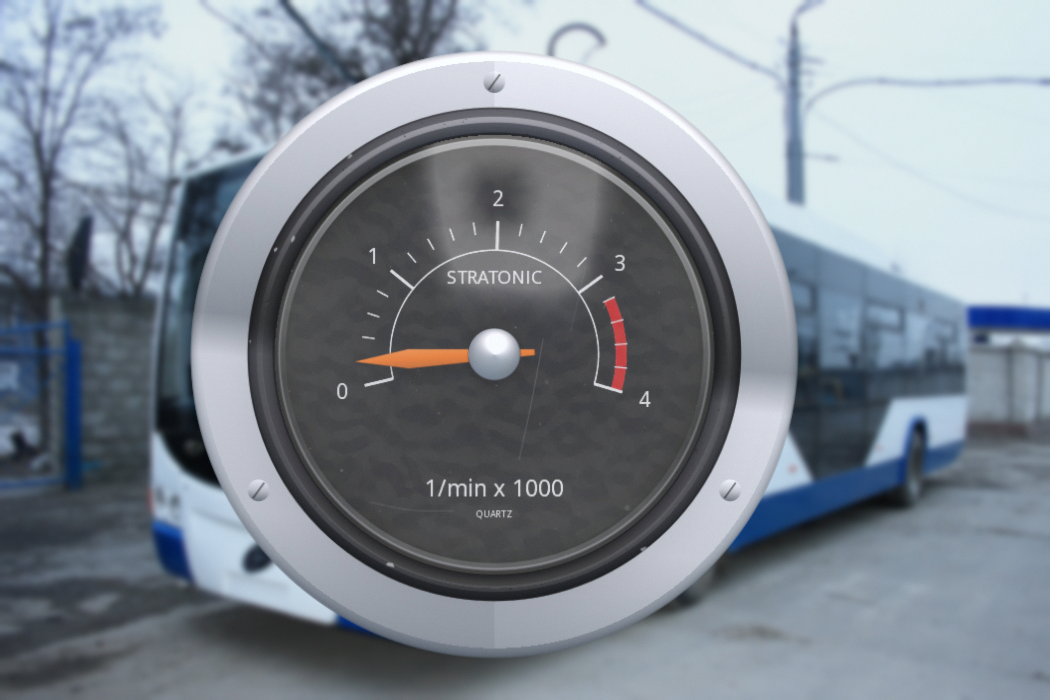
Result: **200** rpm
